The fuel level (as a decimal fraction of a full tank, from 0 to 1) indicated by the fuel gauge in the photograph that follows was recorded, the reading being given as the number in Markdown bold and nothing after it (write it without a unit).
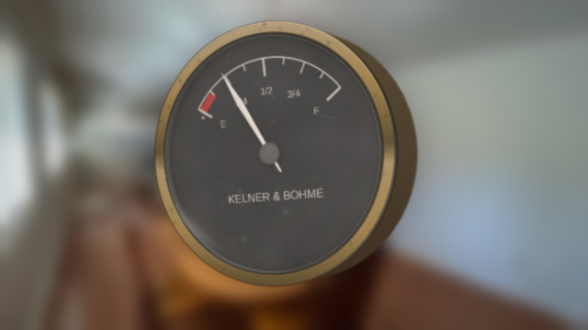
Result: **0.25**
